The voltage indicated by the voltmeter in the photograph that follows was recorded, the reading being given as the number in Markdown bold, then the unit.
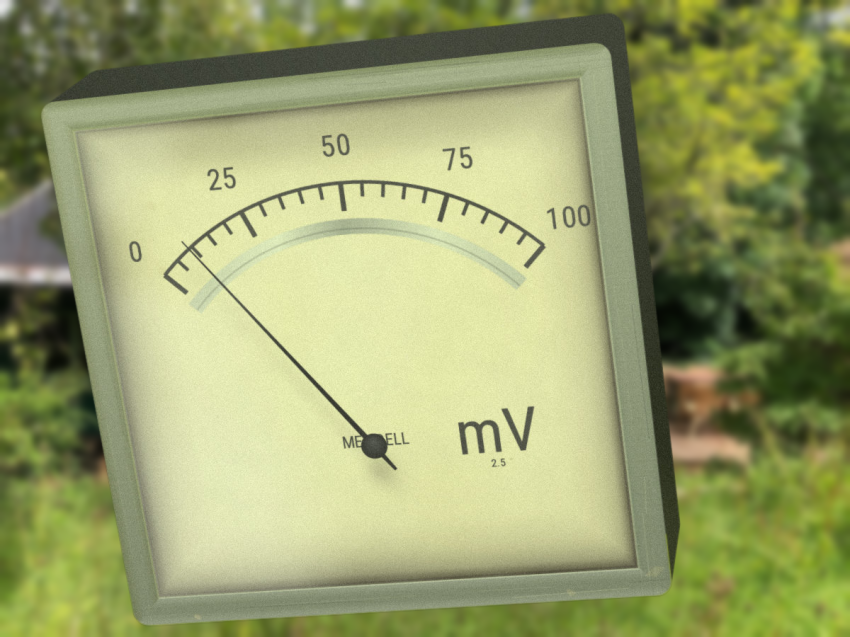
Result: **10** mV
